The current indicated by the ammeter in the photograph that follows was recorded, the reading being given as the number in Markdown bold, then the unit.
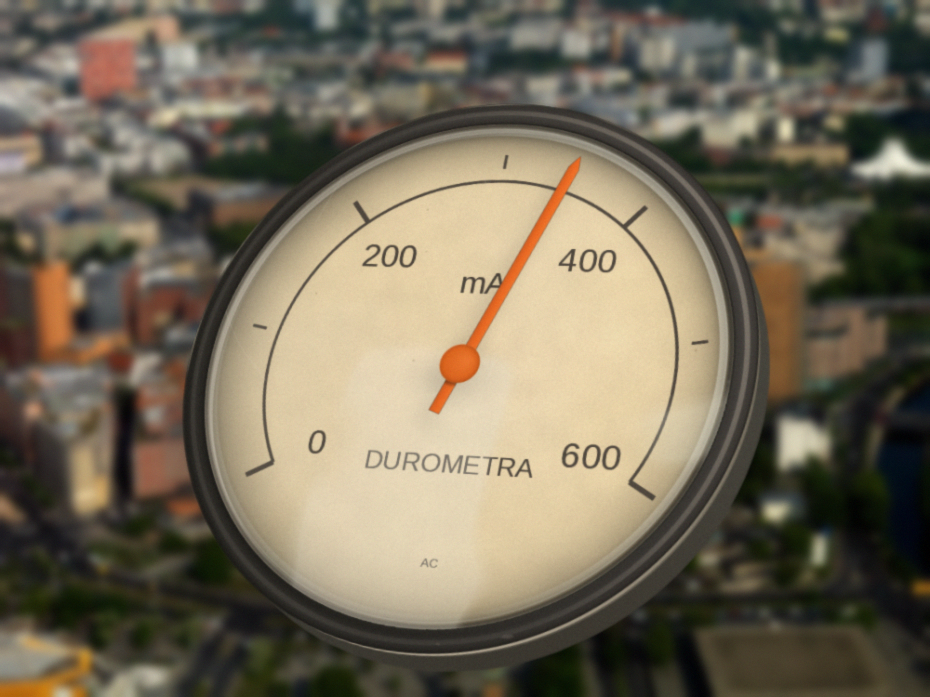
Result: **350** mA
